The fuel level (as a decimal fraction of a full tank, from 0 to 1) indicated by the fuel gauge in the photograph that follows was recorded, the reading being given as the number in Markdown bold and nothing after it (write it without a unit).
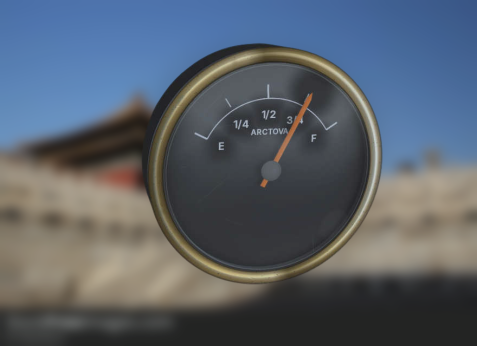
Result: **0.75**
